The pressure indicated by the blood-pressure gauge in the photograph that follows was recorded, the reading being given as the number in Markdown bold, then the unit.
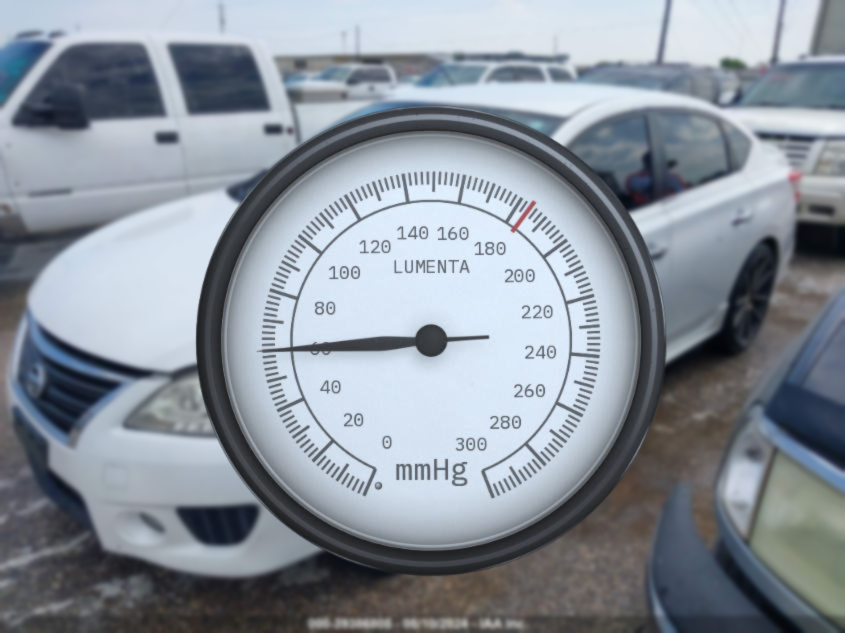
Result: **60** mmHg
